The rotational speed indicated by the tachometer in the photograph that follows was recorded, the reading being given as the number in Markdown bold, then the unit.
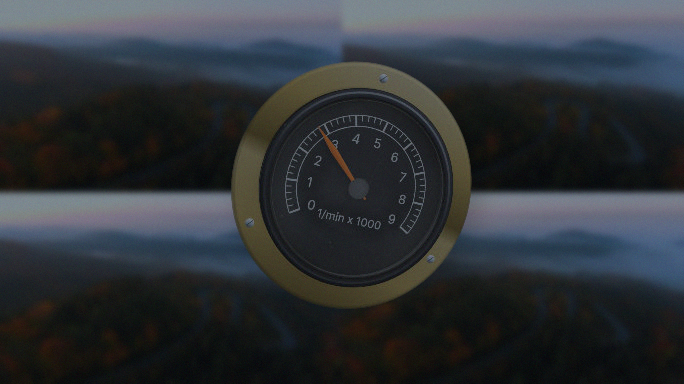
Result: **2800** rpm
